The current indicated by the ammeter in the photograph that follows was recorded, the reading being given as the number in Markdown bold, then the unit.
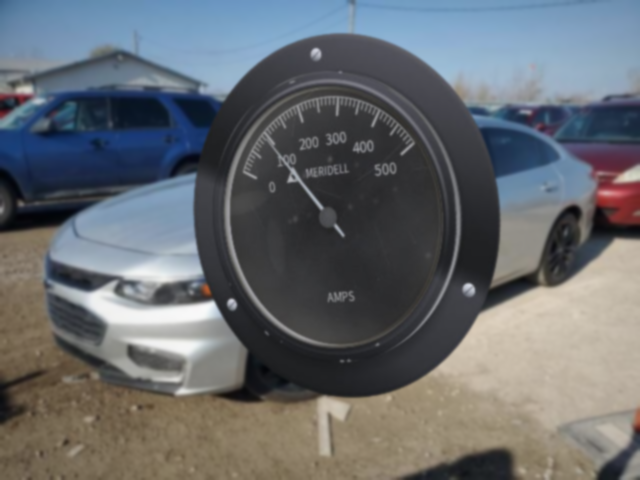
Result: **100** A
